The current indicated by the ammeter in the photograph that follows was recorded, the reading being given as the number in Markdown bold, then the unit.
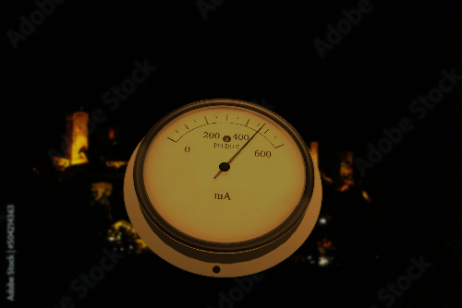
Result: **475** mA
